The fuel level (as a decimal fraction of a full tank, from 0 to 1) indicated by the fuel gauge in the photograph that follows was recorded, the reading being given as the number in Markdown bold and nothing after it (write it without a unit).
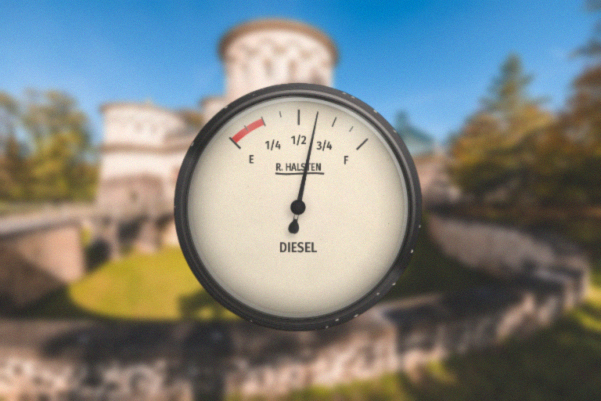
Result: **0.625**
